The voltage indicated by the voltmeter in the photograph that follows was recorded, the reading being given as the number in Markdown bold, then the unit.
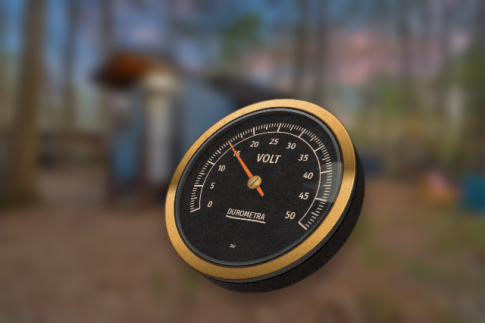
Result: **15** V
